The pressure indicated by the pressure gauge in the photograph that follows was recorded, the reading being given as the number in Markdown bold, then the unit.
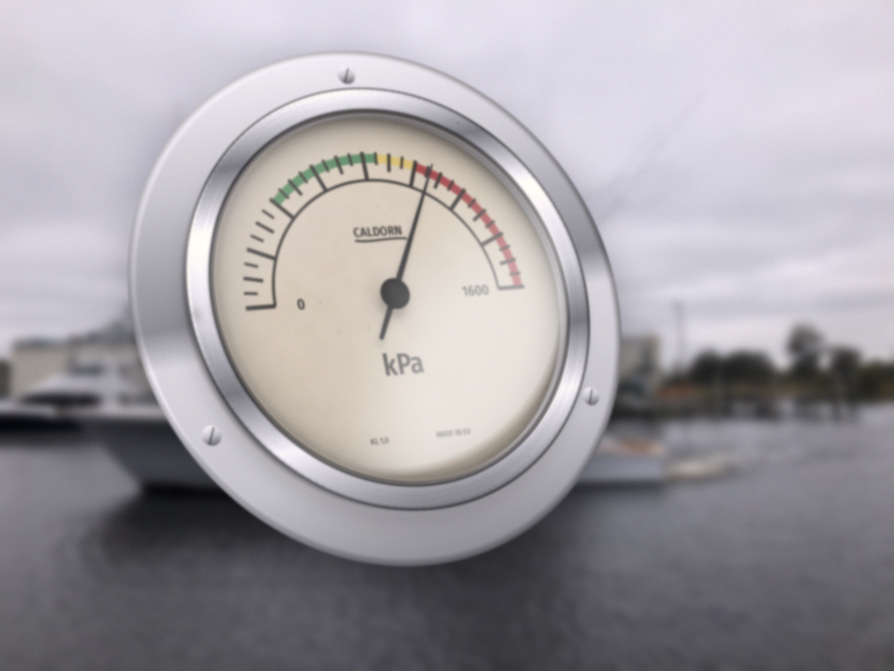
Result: **1050** kPa
